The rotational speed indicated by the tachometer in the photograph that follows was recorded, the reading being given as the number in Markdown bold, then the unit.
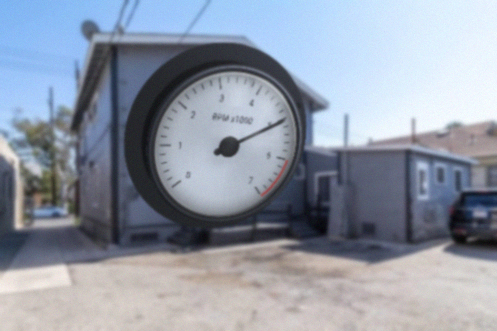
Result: **5000** rpm
